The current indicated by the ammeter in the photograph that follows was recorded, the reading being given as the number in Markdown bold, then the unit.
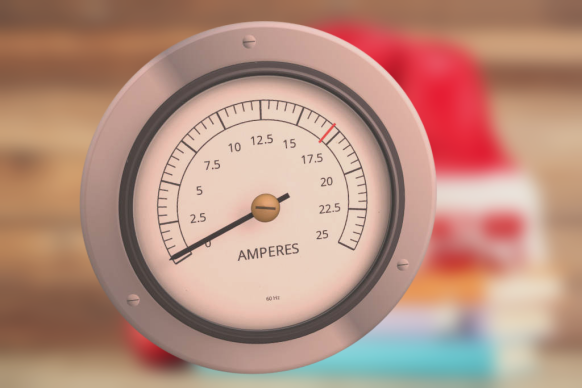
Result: **0.5** A
